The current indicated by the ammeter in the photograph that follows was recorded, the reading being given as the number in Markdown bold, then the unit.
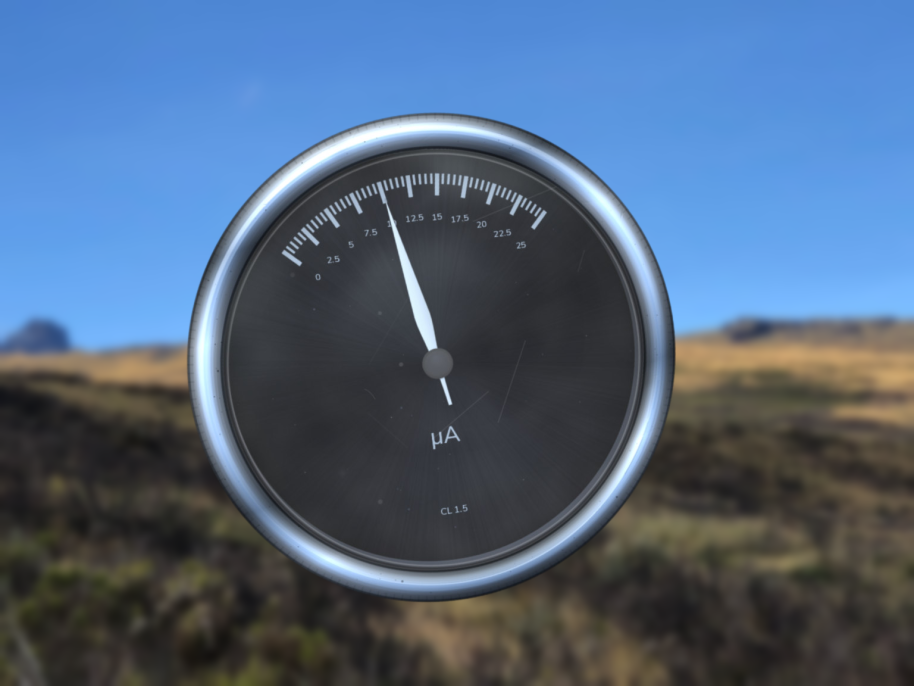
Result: **10** µA
